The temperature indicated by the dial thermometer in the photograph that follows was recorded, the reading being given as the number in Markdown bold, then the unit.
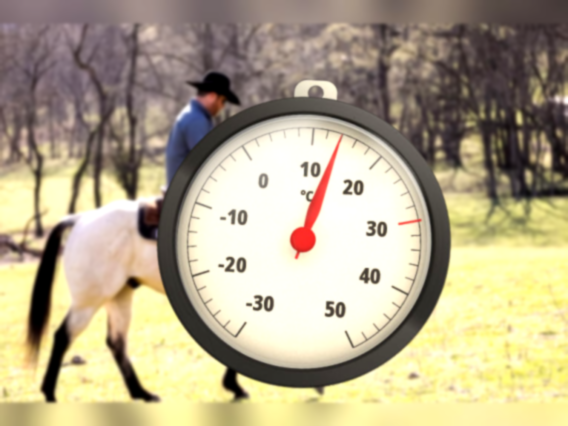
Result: **14** °C
